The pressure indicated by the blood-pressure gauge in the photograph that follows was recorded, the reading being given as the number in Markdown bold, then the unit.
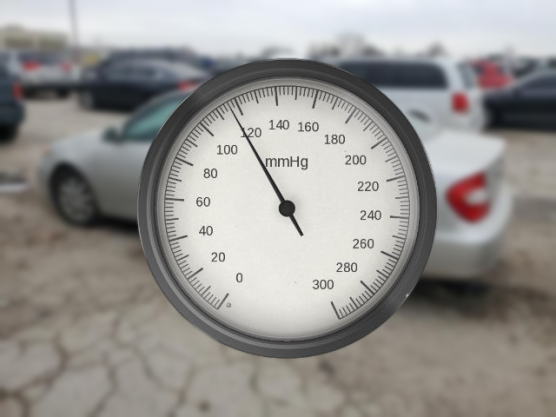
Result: **116** mmHg
